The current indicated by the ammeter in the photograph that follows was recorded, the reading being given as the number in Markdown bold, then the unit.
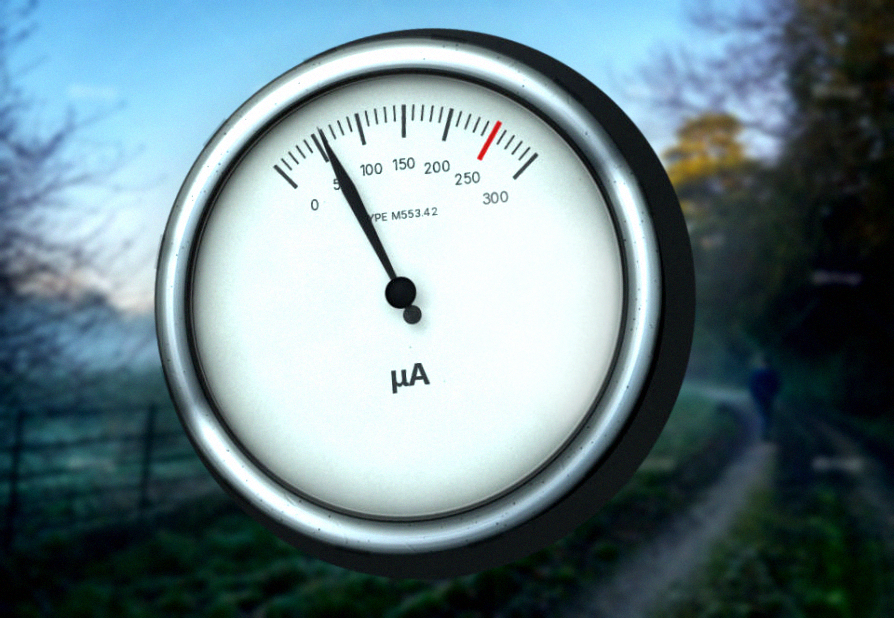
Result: **60** µA
